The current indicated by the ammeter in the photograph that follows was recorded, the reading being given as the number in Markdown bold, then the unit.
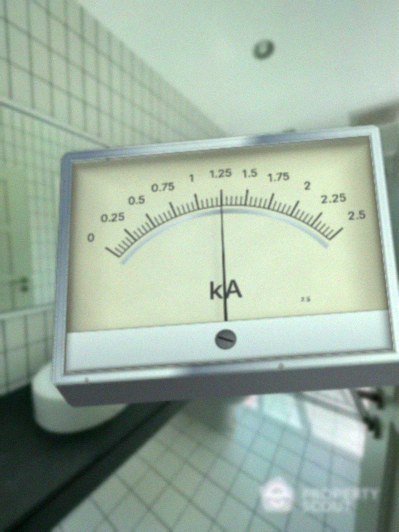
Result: **1.25** kA
